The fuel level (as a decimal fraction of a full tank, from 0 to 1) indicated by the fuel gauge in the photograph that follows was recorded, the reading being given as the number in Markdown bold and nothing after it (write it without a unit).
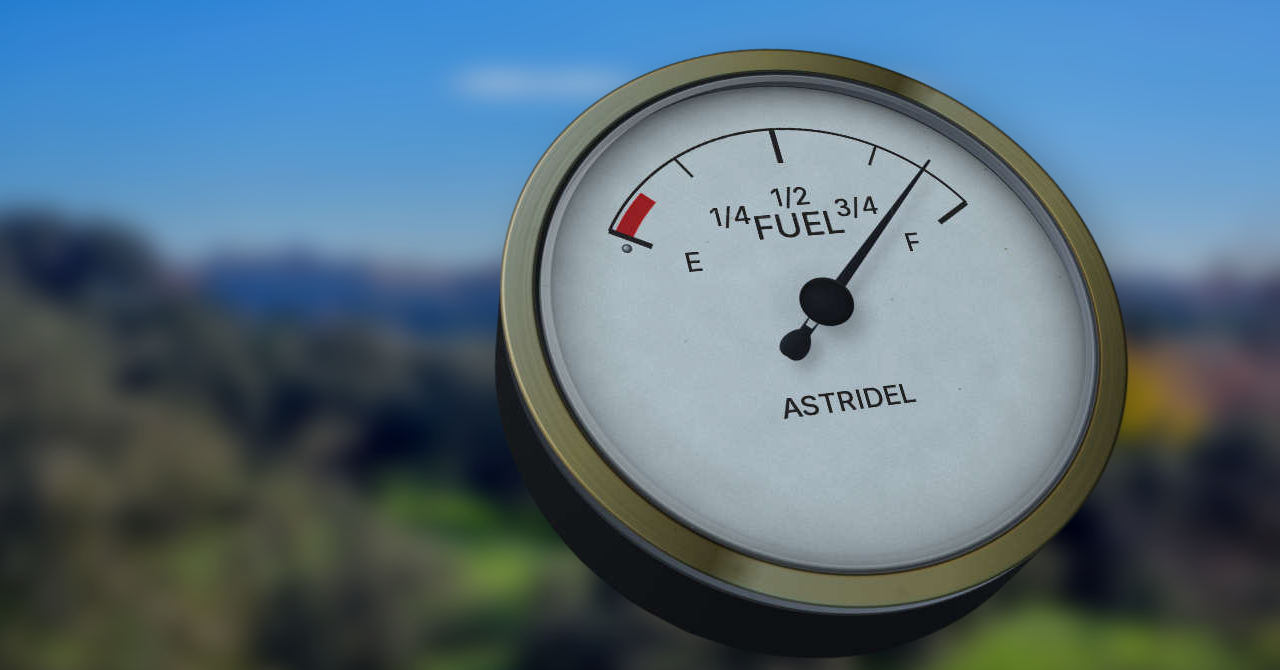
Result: **0.875**
